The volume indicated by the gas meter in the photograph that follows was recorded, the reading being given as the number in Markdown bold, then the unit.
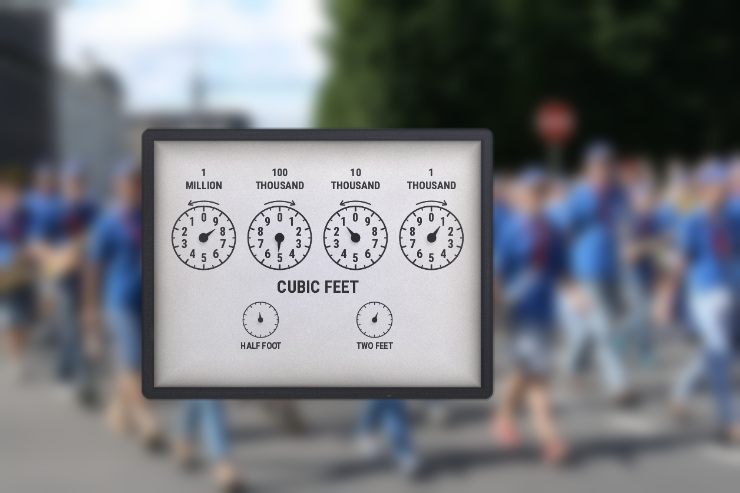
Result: **851100** ft³
